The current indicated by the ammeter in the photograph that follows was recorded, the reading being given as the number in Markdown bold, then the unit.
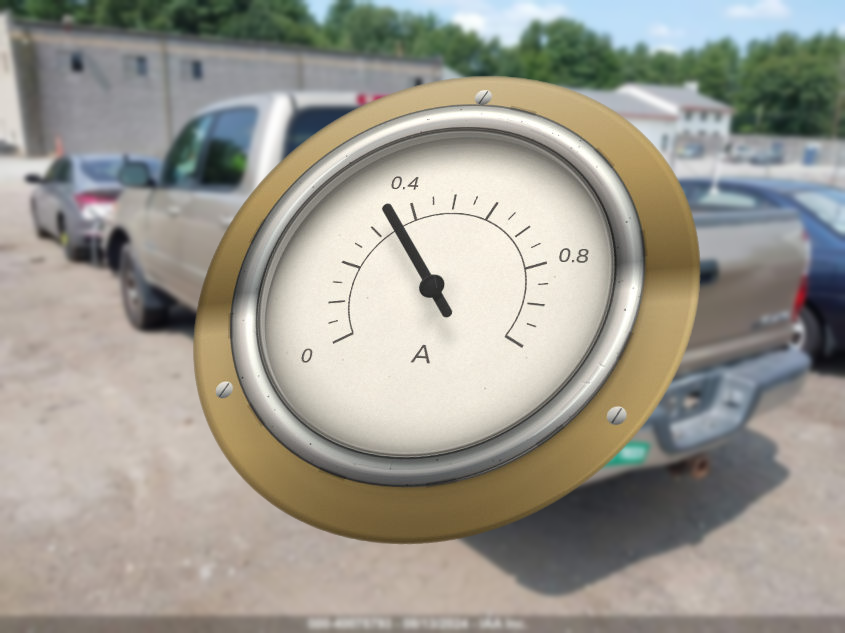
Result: **0.35** A
